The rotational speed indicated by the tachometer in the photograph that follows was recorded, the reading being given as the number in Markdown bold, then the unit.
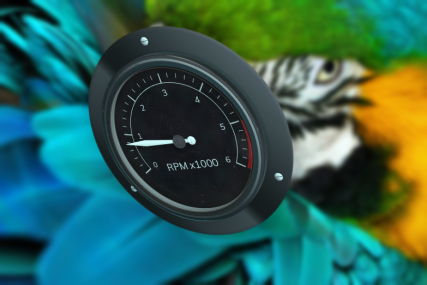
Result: **800** rpm
